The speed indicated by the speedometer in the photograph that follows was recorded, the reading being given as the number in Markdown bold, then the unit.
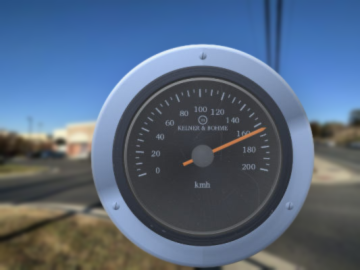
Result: **165** km/h
